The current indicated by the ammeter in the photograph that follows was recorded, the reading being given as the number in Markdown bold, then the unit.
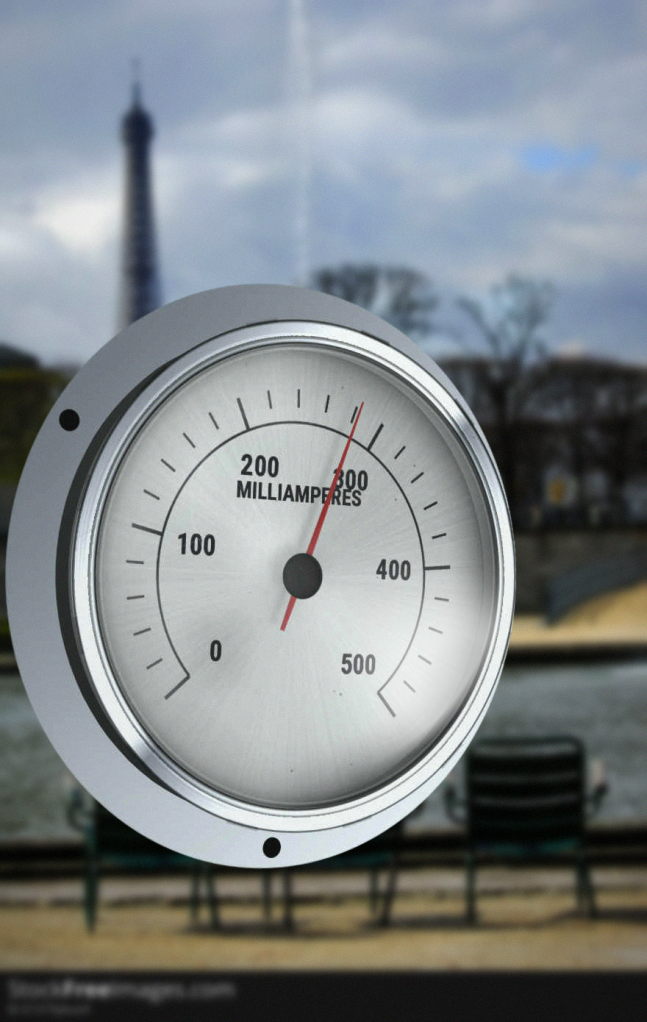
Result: **280** mA
